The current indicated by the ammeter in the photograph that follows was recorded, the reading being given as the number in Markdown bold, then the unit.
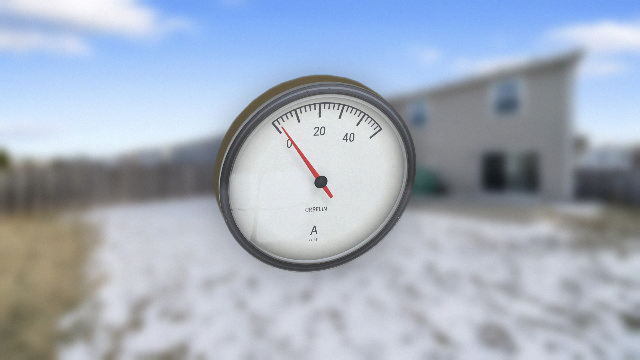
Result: **2** A
